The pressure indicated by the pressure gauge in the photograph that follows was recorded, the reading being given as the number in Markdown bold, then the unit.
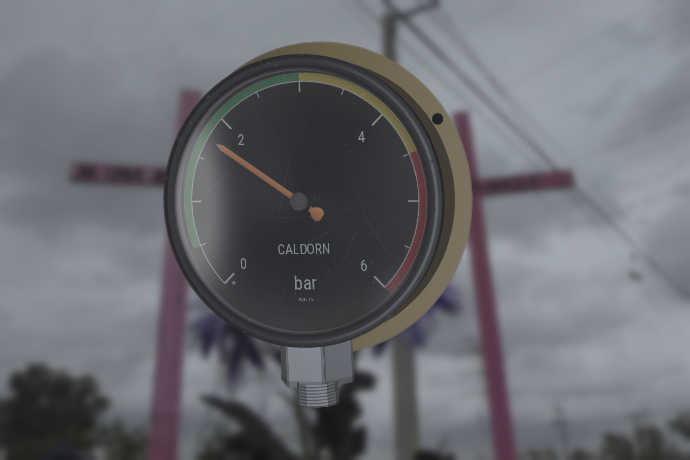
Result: **1.75** bar
